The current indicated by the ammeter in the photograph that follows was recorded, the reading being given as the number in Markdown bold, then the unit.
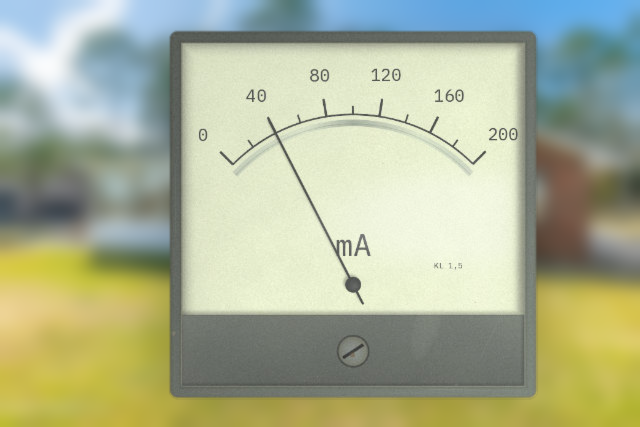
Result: **40** mA
